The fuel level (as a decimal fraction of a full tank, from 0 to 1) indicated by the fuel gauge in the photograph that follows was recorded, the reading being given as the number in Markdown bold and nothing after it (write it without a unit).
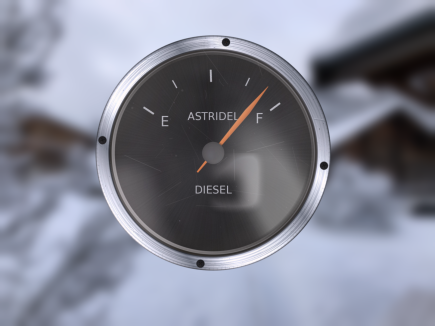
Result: **0.875**
